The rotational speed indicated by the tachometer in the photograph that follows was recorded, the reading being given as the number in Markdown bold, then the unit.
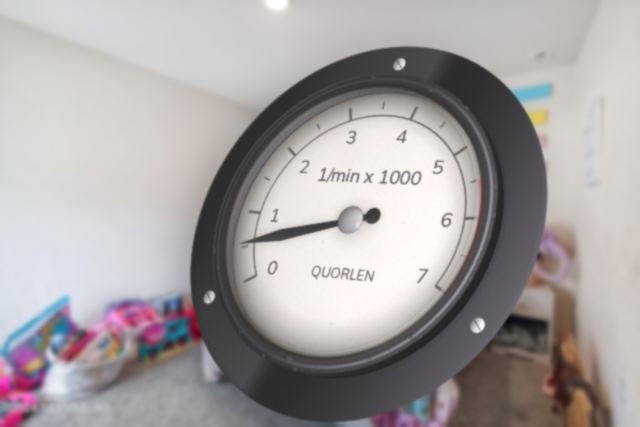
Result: **500** rpm
